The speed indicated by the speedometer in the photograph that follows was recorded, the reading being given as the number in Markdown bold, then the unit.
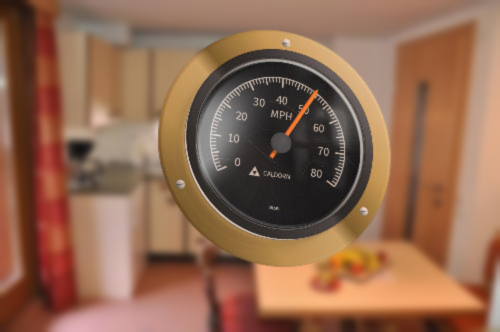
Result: **50** mph
